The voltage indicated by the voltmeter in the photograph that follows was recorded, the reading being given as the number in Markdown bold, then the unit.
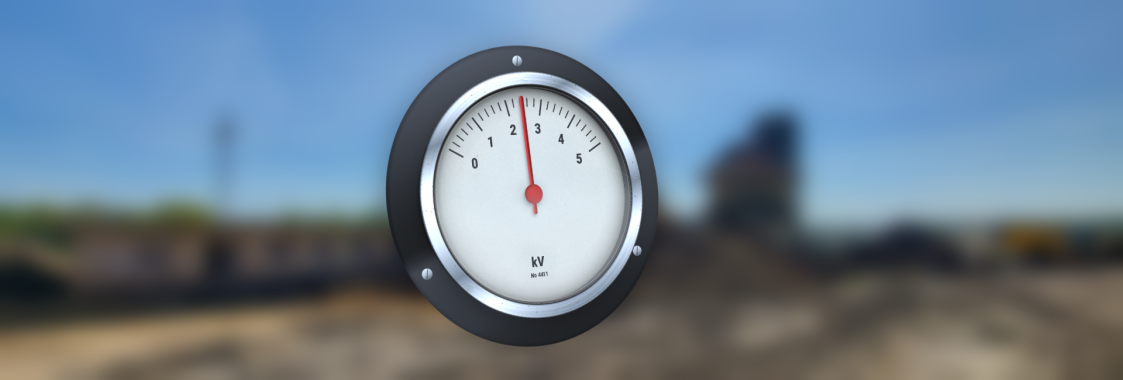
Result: **2.4** kV
